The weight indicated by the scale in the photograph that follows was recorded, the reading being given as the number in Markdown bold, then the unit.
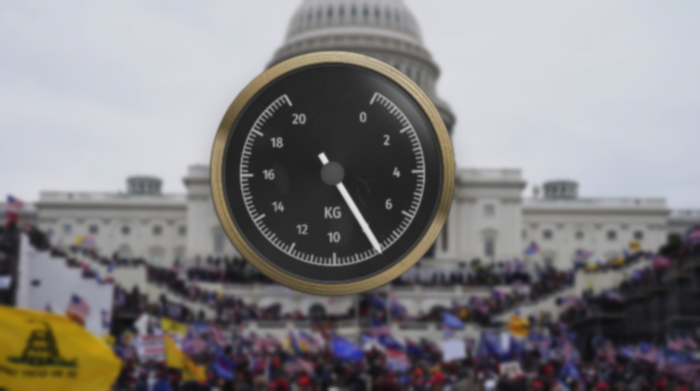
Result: **8** kg
